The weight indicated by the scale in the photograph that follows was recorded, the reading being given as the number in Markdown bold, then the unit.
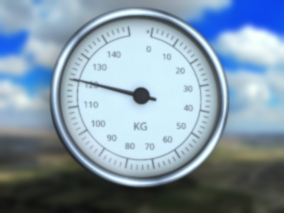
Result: **120** kg
